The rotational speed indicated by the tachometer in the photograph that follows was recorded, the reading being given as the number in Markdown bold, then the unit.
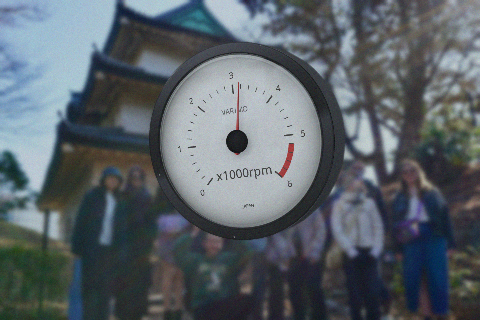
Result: **3200** rpm
